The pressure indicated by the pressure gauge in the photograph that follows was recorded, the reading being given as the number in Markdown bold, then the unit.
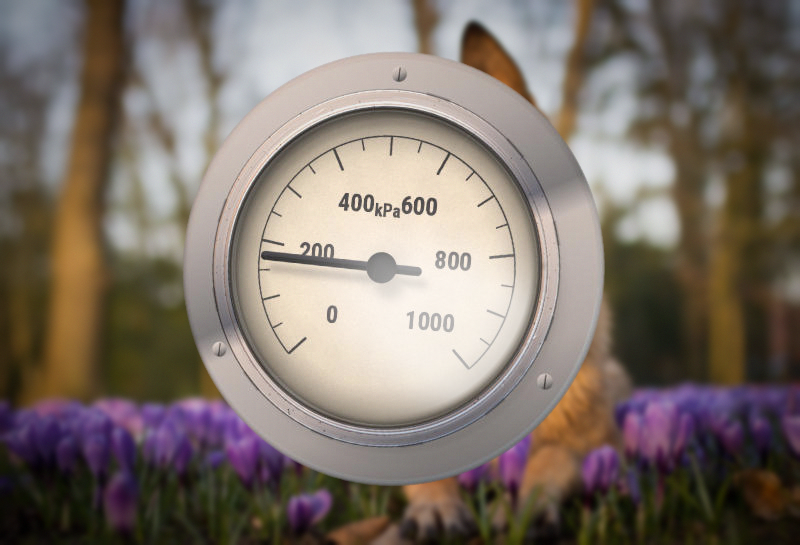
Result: **175** kPa
